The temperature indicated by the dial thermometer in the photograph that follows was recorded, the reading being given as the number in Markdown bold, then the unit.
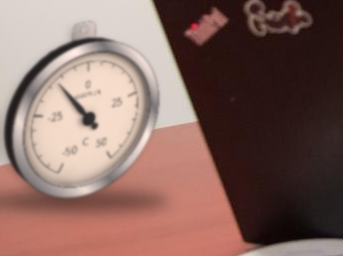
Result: **-12.5** °C
